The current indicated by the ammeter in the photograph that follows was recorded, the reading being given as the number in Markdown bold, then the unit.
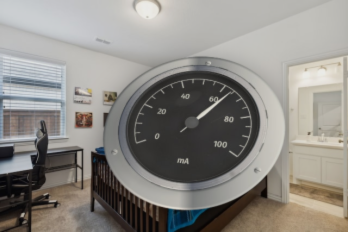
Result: **65** mA
